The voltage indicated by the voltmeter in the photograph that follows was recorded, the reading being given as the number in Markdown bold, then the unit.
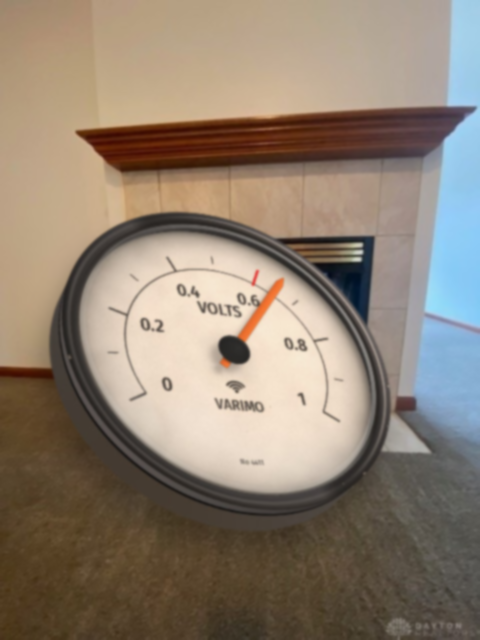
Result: **0.65** V
